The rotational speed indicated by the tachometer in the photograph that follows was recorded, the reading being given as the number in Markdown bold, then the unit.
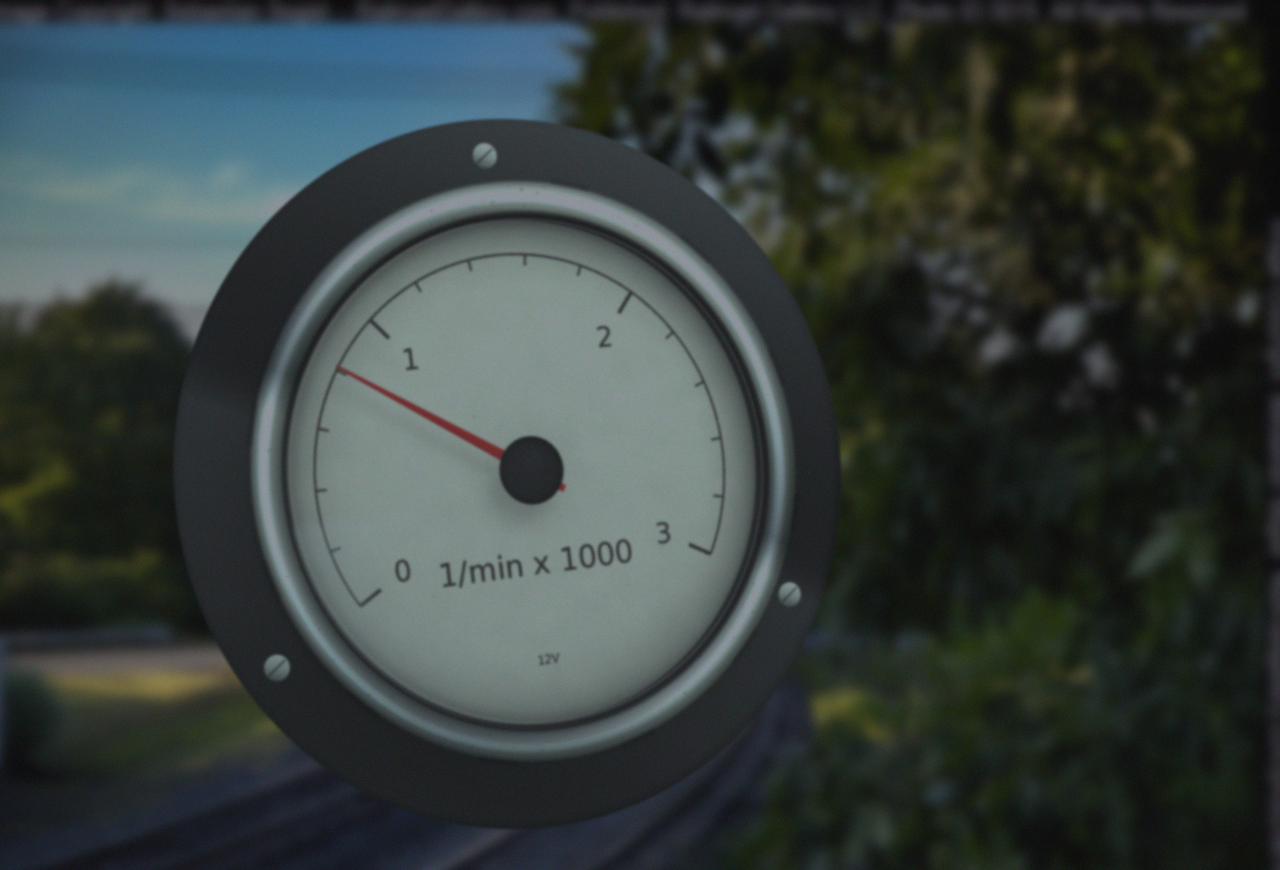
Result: **800** rpm
